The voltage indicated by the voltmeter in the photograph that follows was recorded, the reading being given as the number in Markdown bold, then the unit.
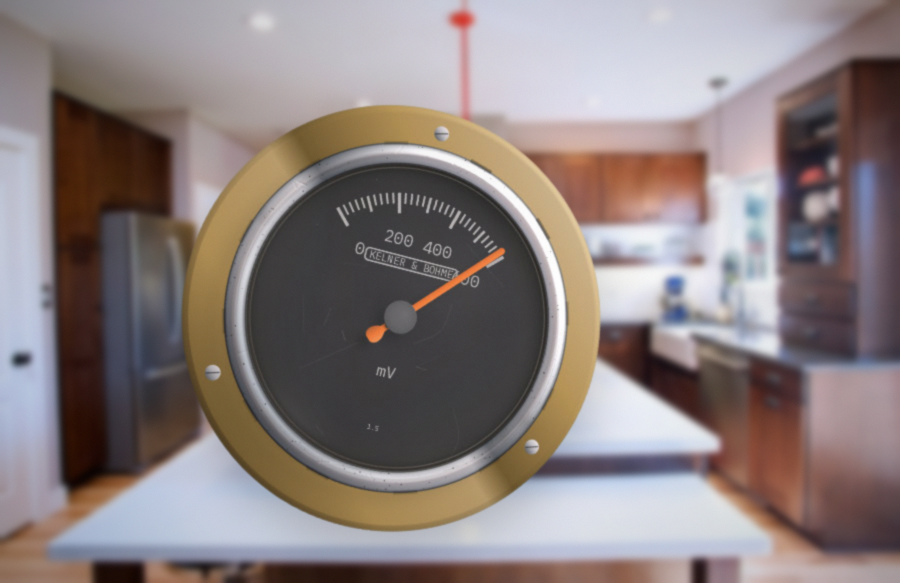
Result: **580** mV
